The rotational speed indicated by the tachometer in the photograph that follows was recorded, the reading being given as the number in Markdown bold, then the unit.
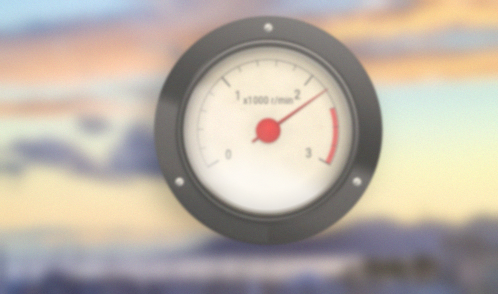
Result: **2200** rpm
